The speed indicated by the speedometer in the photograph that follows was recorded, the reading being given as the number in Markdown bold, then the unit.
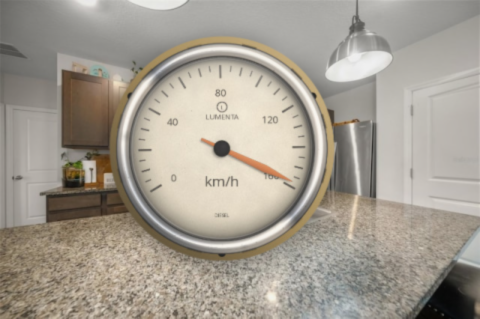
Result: **157.5** km/h
